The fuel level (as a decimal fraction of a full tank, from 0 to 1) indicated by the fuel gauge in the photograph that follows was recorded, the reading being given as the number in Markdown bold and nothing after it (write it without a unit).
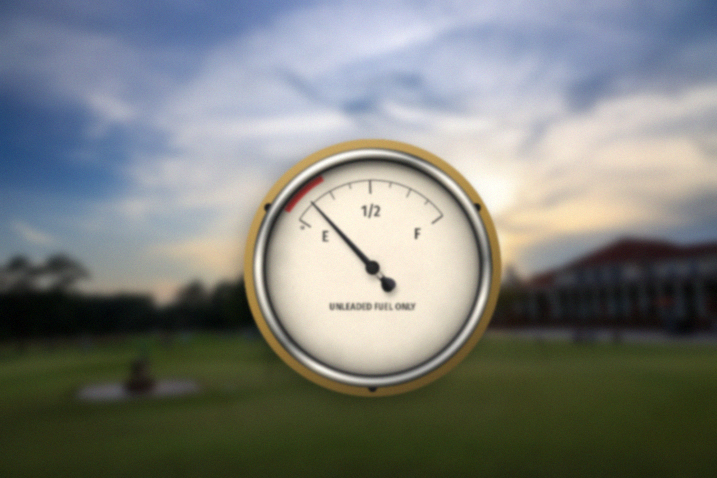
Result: **0.125**
